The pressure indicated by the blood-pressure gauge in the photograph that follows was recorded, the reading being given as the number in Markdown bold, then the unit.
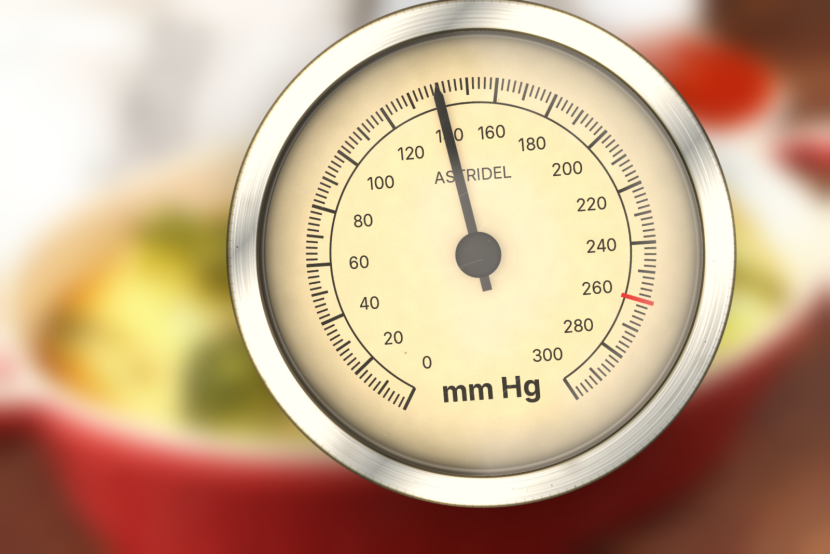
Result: **140** mmHg
